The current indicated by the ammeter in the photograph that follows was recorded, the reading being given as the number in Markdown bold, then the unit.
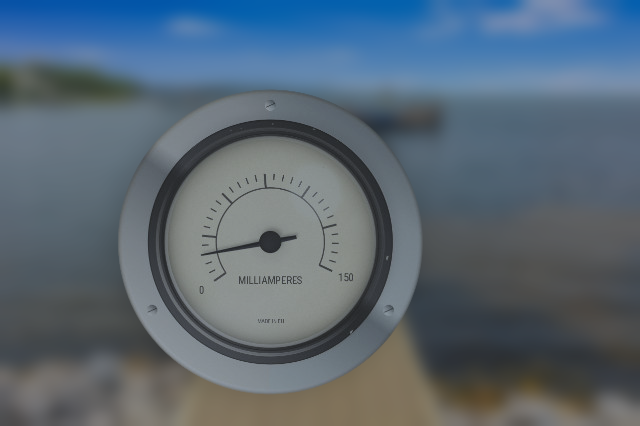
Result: **15** mA
